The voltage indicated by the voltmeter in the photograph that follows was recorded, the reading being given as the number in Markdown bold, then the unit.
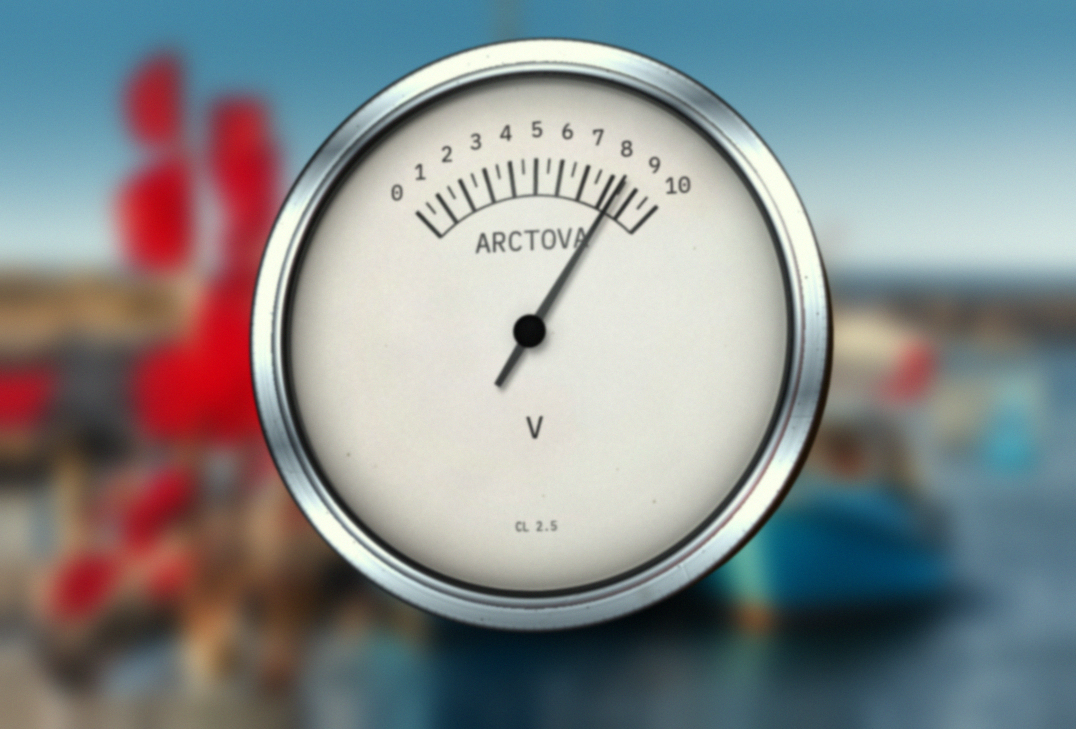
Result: **8.5** V
